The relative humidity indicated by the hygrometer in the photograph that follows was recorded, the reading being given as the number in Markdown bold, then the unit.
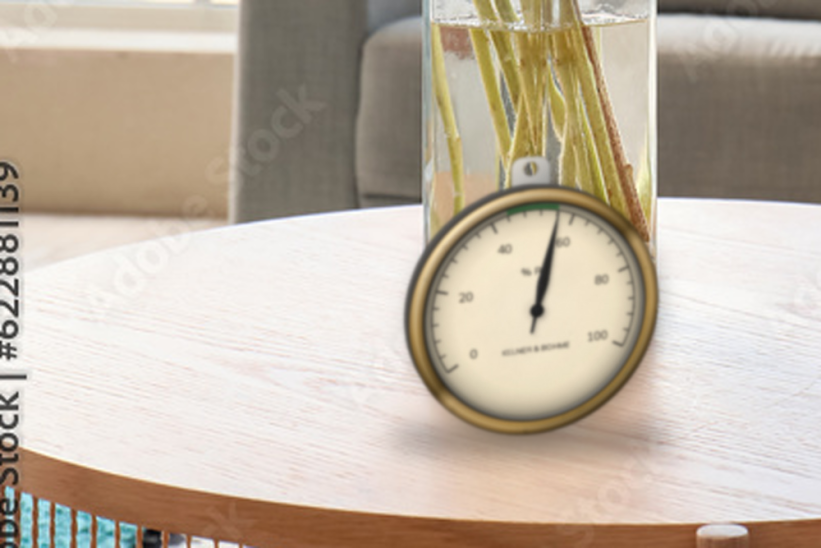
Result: **56** %
